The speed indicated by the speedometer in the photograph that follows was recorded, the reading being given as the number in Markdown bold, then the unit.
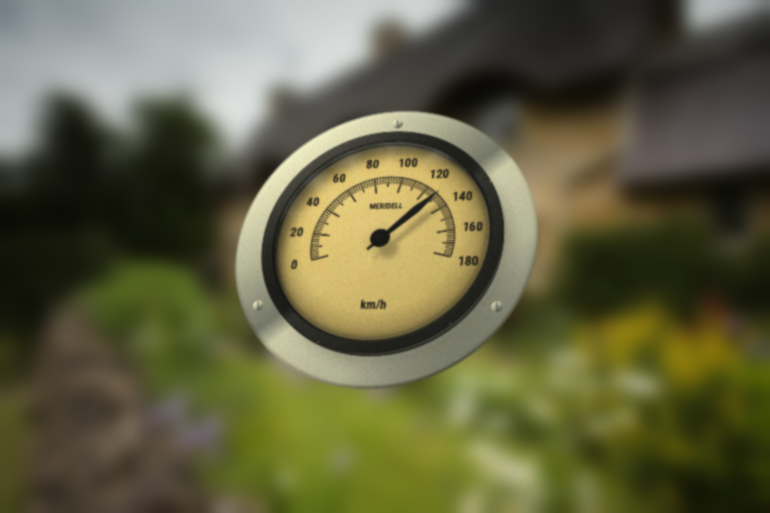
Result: **130** km/h
